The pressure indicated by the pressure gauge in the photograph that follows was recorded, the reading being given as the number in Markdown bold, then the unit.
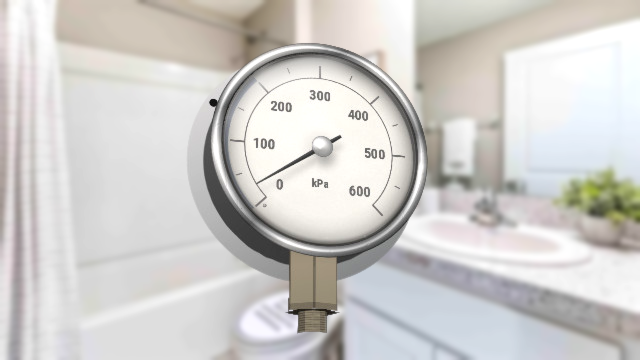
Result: **25** kPa
